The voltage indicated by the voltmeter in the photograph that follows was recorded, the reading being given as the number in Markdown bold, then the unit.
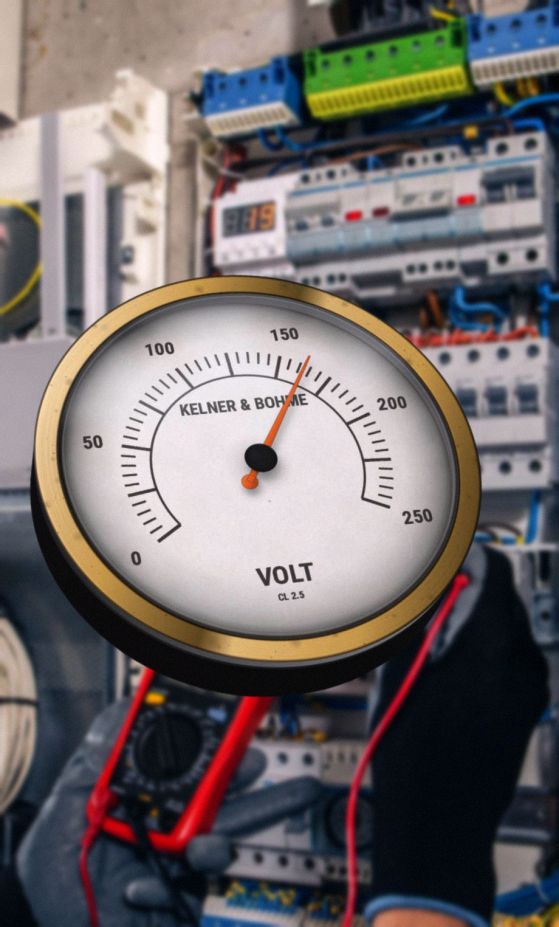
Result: **162.5** V
